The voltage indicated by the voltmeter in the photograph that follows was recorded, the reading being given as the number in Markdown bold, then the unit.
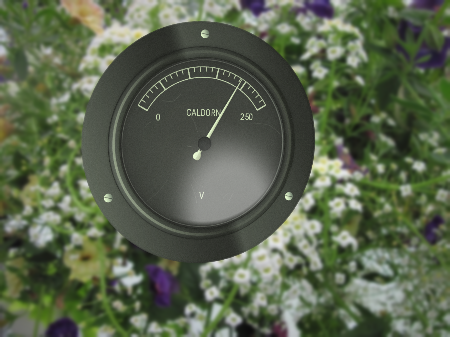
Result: **190** V
